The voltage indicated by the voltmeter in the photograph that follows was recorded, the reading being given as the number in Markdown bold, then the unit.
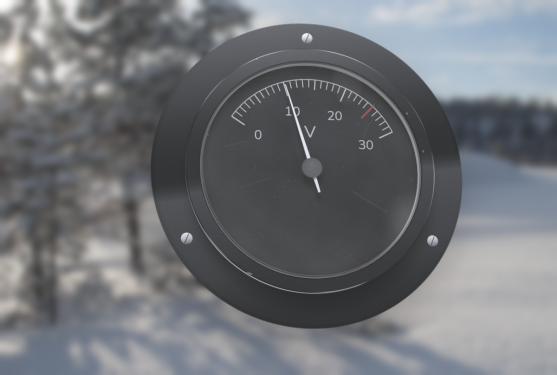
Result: **10** V
